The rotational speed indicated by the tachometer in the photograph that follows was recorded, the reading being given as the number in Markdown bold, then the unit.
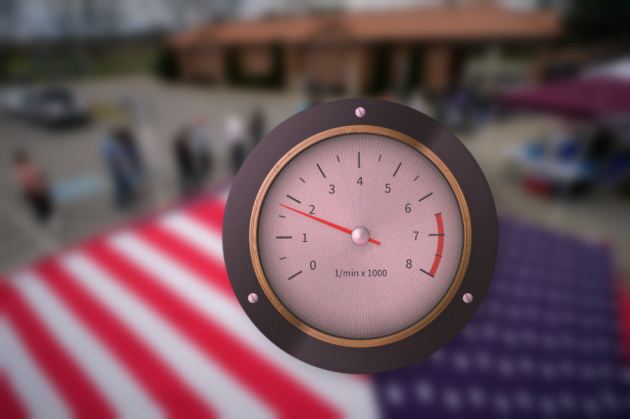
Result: **1750** rpm
